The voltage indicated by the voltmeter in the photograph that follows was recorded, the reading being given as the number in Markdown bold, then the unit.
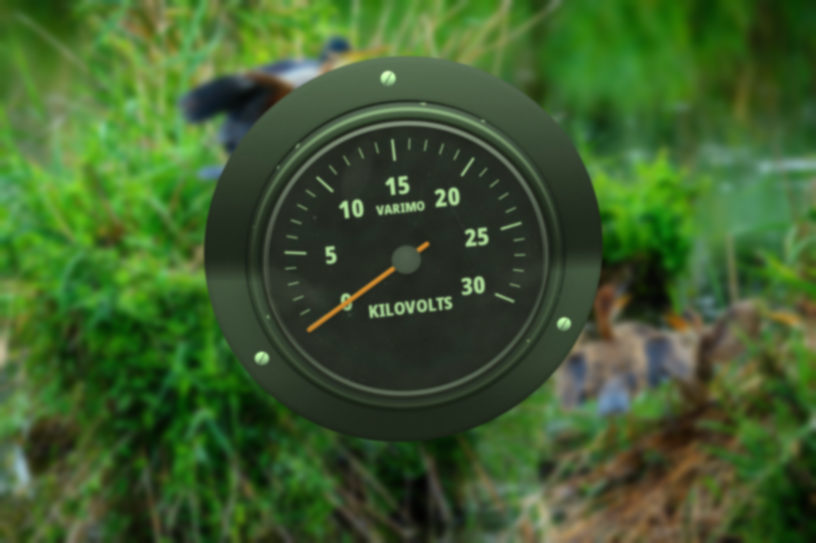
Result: **0** kV
